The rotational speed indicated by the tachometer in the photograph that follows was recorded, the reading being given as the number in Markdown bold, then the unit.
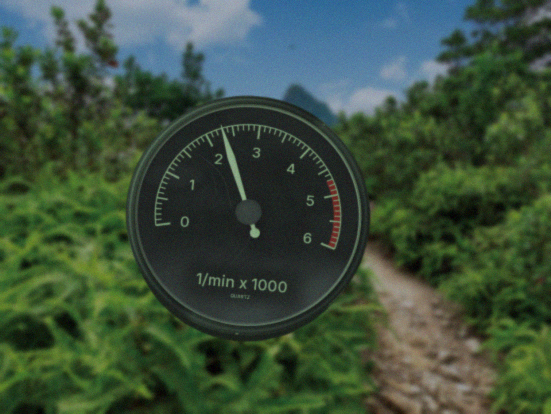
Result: **2300** rpm
